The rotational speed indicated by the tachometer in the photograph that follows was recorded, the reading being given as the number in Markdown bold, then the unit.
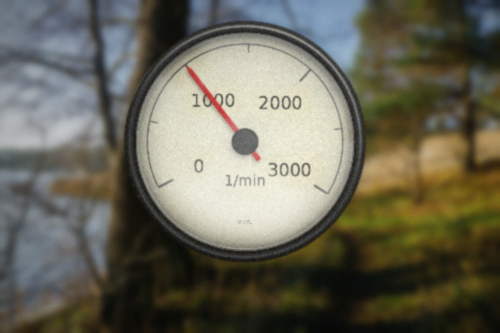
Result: **1000** rpm
